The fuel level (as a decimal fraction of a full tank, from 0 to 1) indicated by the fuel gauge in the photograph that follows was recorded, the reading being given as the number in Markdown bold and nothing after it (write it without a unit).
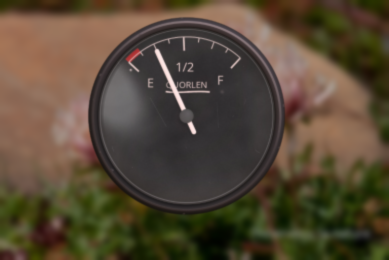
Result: **0.25**
